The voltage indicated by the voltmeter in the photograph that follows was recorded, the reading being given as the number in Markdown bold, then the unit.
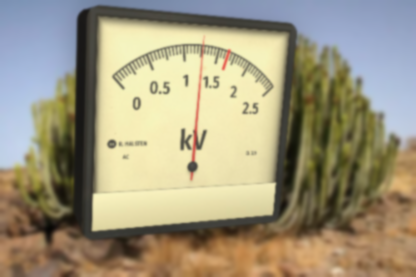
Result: **1.25** kV
